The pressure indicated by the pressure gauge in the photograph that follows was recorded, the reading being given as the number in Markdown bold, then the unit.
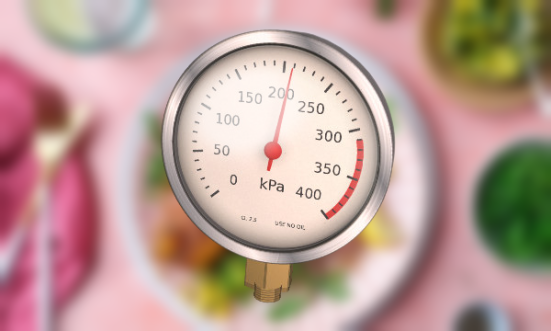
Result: **210** kPa
